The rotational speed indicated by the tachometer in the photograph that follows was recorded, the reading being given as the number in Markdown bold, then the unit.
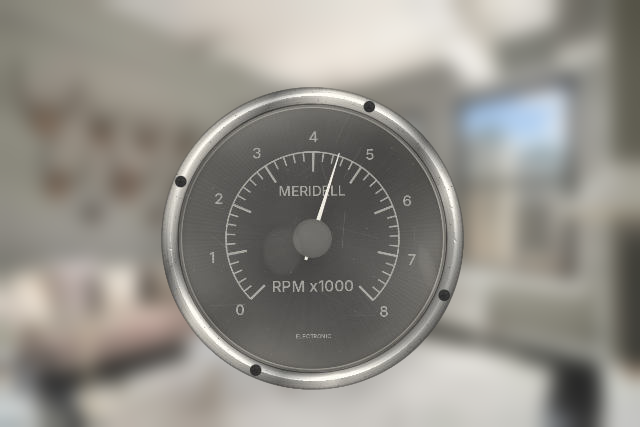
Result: **4500** rpm
